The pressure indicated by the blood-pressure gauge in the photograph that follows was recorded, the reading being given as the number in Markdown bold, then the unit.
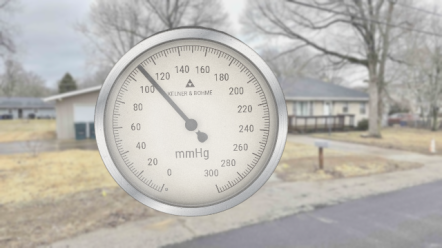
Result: **110** mmHg
